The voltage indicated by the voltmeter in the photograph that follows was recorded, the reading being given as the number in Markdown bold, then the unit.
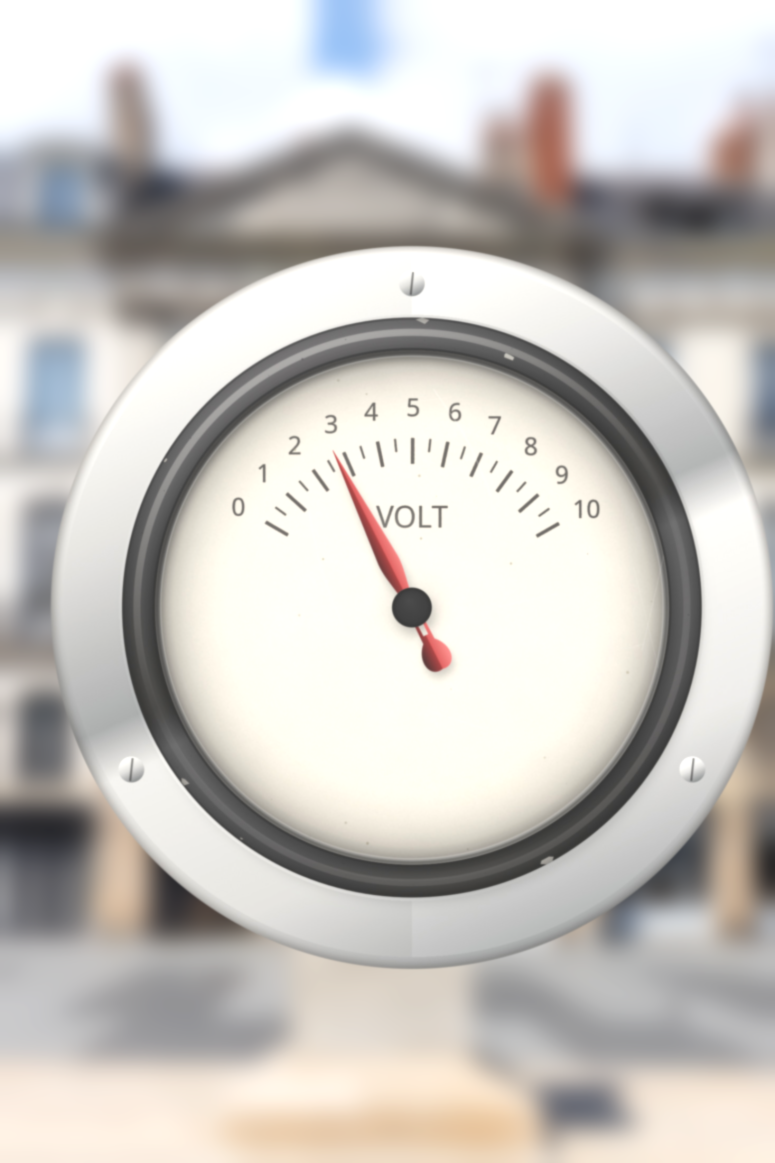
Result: **2.75** V
